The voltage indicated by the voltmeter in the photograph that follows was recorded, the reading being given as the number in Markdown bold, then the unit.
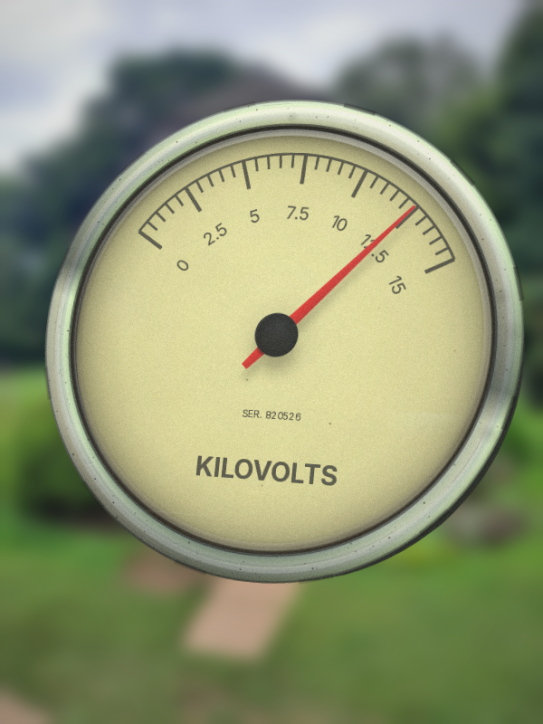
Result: **12.5** kV
